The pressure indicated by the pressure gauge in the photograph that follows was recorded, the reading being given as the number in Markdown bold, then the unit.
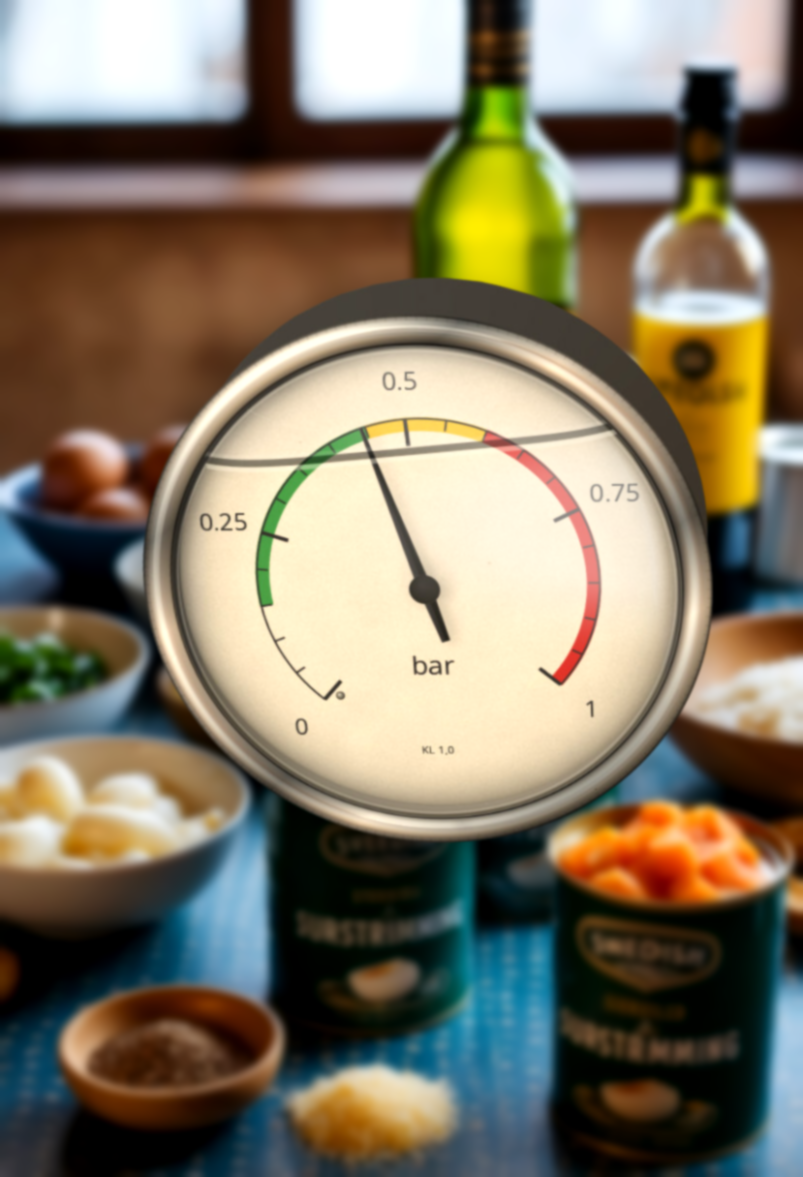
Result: **0.45** bar
